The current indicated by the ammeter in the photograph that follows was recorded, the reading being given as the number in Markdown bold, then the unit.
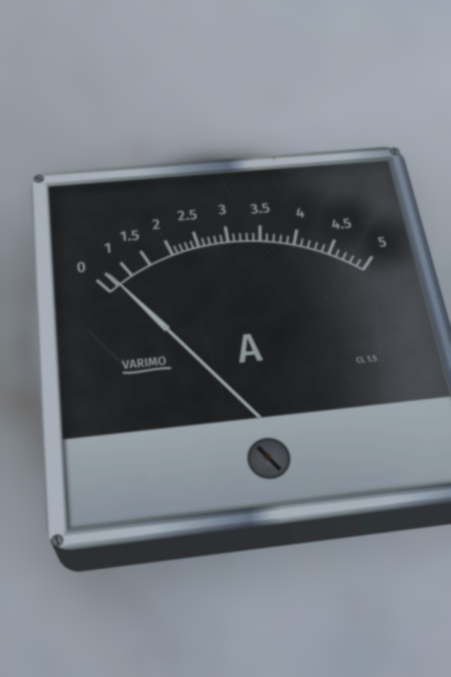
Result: **0.5** A
